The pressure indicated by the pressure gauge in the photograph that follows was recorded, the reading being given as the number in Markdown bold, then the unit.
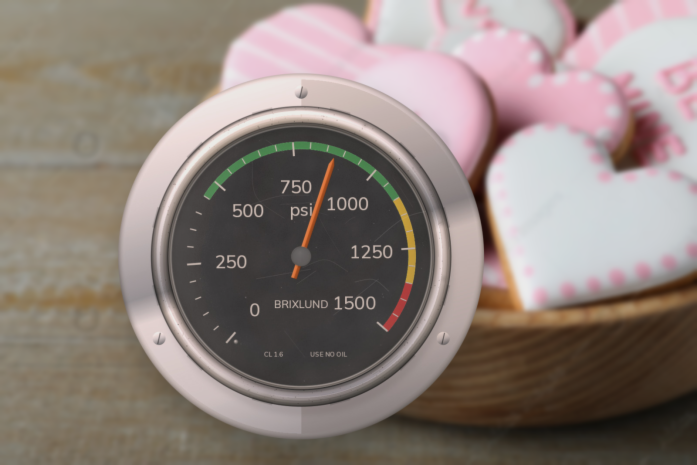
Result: **875** psi
